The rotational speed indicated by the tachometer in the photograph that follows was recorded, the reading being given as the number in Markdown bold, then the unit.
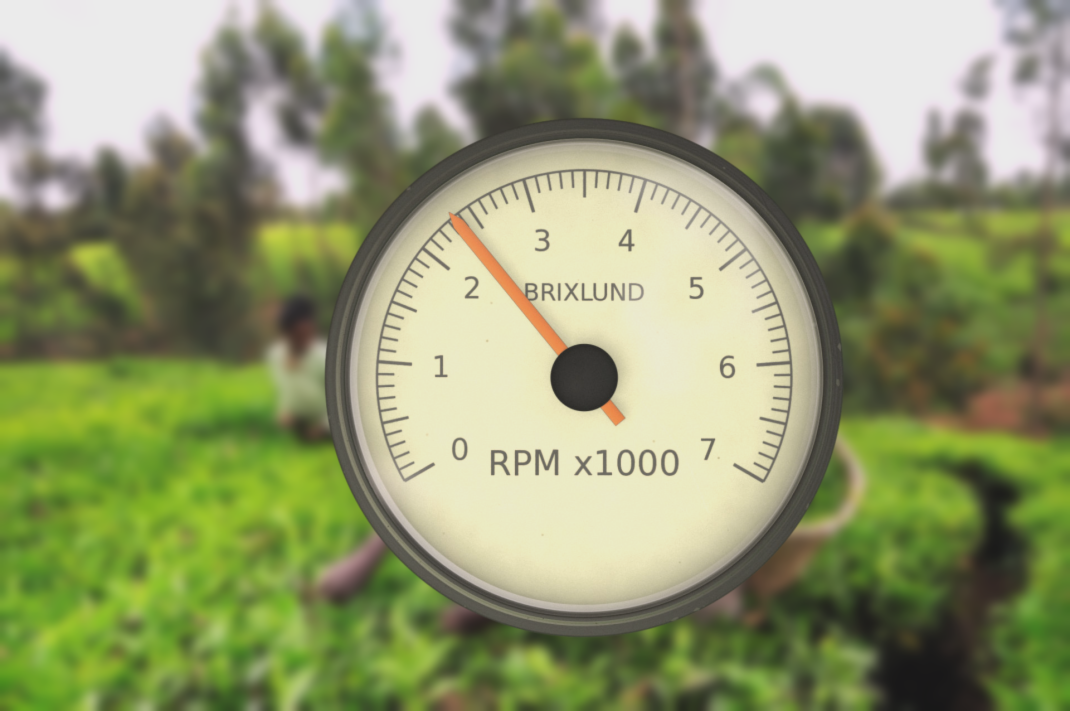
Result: **2350** rpm
